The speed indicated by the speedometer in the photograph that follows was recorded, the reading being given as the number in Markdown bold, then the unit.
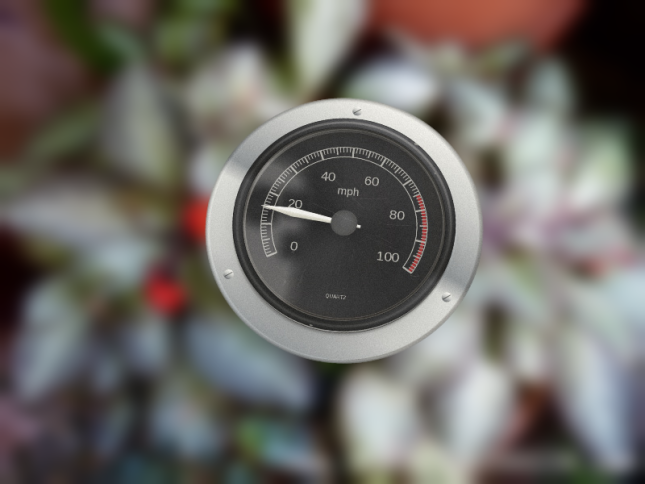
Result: **15** mph
